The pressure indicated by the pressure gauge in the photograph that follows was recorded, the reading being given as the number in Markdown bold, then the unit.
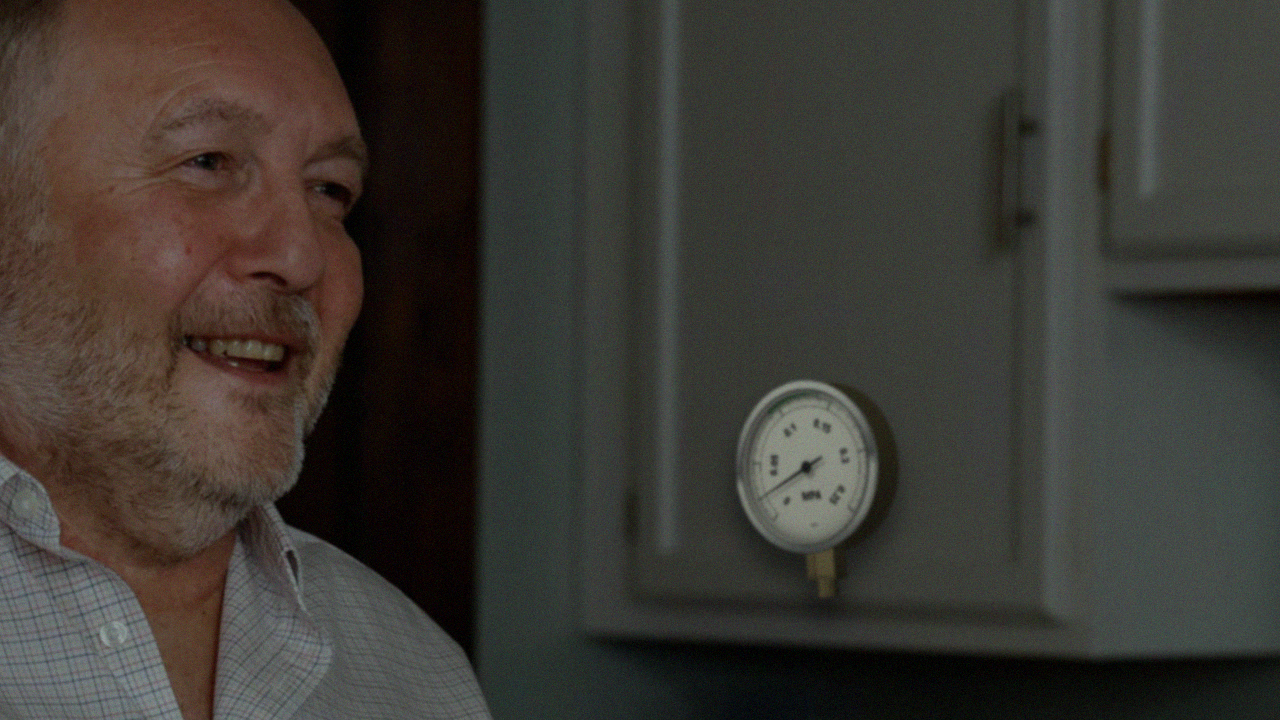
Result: **0.02** MPa
